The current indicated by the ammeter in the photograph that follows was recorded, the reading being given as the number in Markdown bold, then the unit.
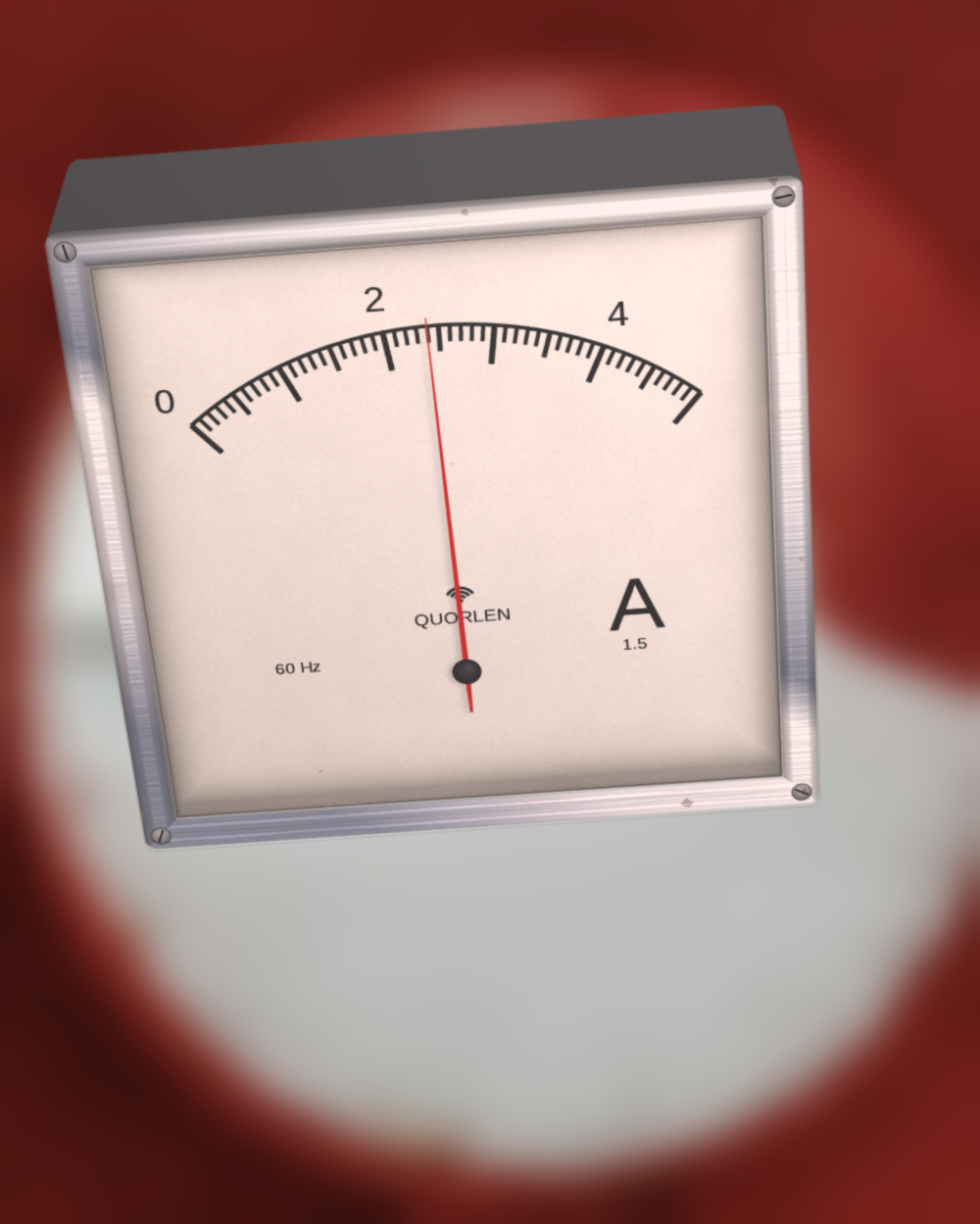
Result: **2.4** A
